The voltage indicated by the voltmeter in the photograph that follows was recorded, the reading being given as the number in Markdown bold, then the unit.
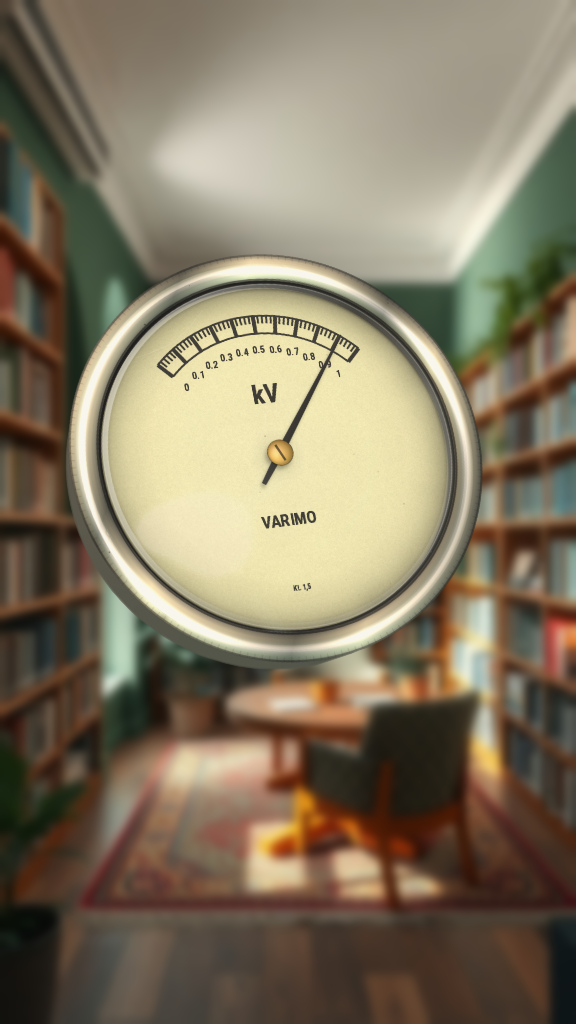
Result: **0.9** kV
